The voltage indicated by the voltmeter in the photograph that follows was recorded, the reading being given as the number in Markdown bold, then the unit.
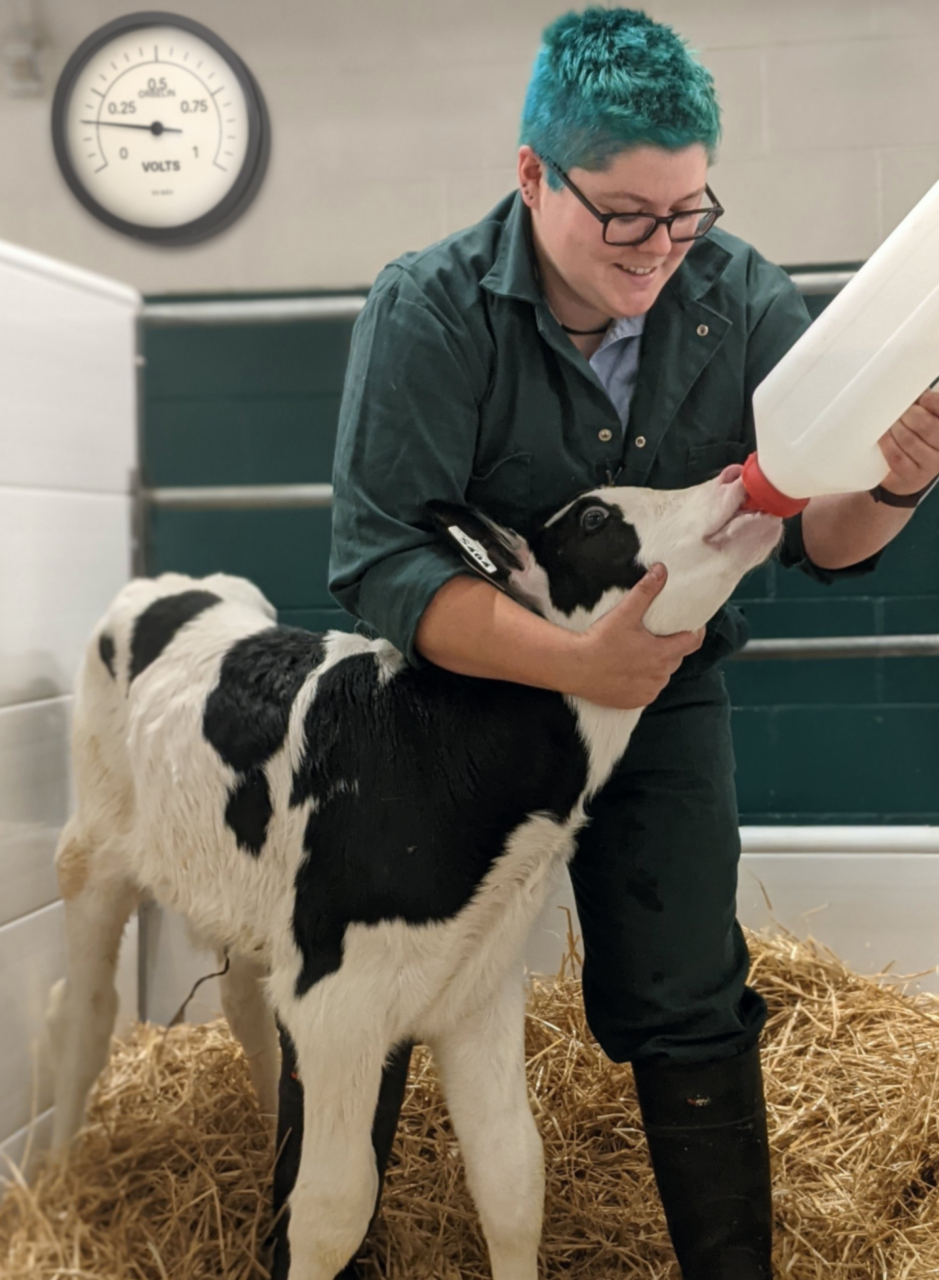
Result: **0.15** V
